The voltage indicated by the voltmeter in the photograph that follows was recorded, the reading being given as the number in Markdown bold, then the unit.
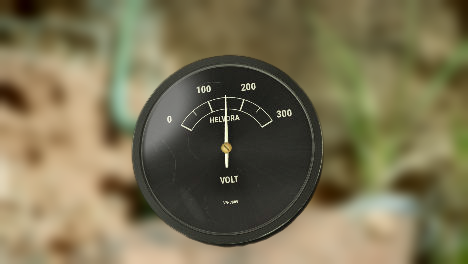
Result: **150** V
